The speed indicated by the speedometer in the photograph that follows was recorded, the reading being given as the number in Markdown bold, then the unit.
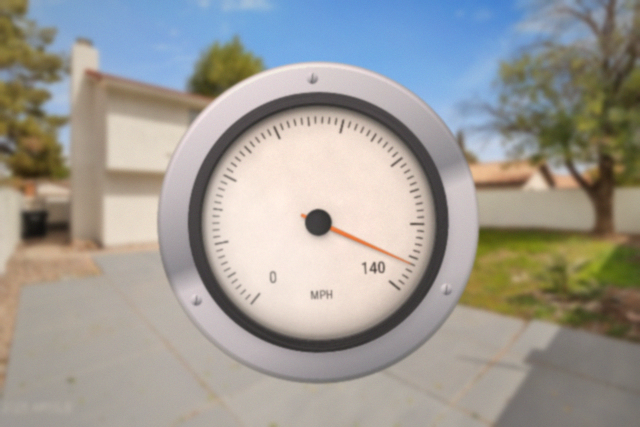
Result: **132** mph
